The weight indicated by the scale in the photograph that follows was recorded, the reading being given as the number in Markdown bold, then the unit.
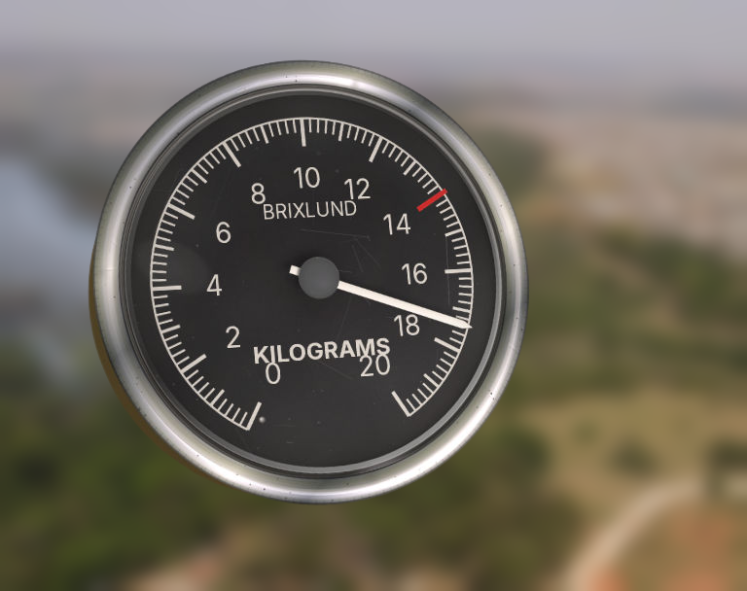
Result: **17.4** kg
